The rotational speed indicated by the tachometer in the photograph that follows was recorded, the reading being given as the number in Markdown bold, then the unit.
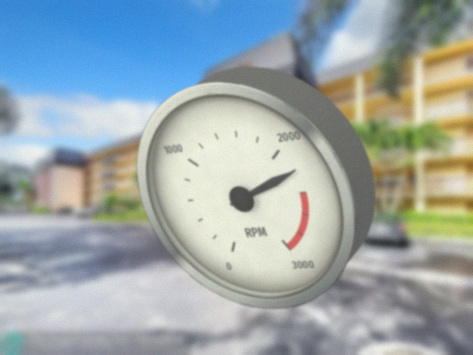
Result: **2200** rpm
